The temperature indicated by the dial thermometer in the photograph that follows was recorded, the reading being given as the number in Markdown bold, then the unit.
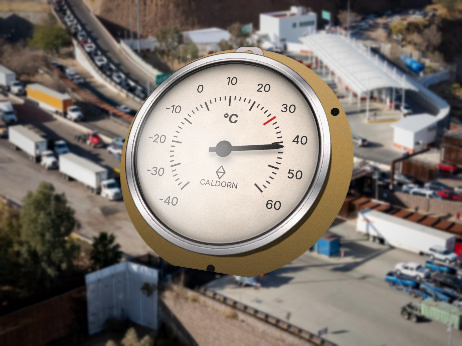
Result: **42** °C
